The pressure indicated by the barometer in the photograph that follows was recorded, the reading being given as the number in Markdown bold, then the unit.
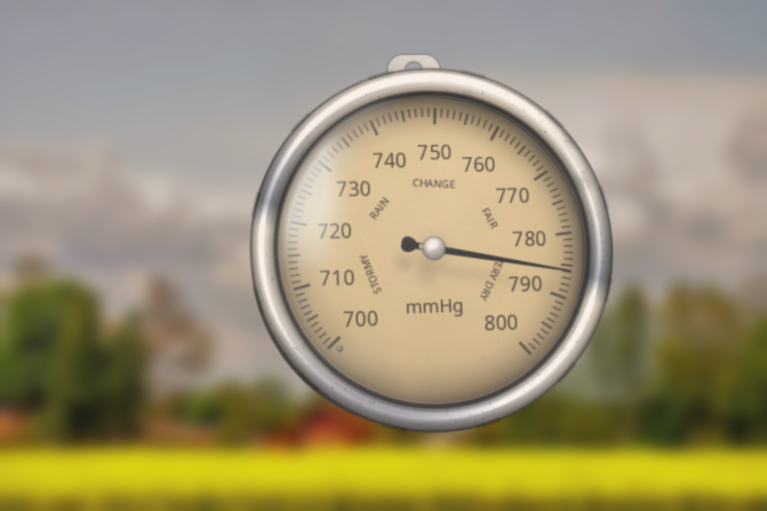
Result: **786** mmHg
